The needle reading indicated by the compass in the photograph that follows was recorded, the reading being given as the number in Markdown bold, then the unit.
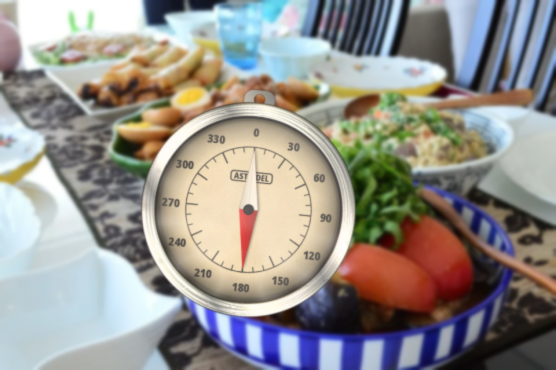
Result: **180** °
